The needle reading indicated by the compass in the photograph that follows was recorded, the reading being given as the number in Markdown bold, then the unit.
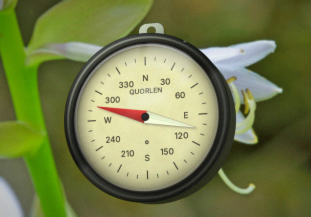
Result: **285** °
